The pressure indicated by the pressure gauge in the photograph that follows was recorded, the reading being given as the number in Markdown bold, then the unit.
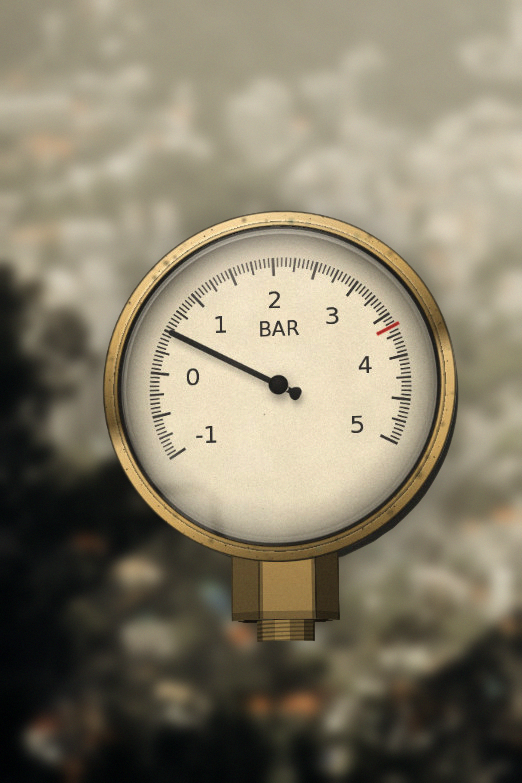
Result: **0.5** bar
